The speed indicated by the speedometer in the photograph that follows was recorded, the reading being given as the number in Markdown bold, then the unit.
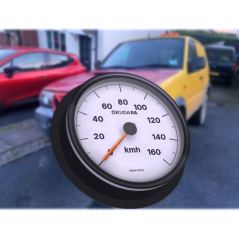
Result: **0** km/h
